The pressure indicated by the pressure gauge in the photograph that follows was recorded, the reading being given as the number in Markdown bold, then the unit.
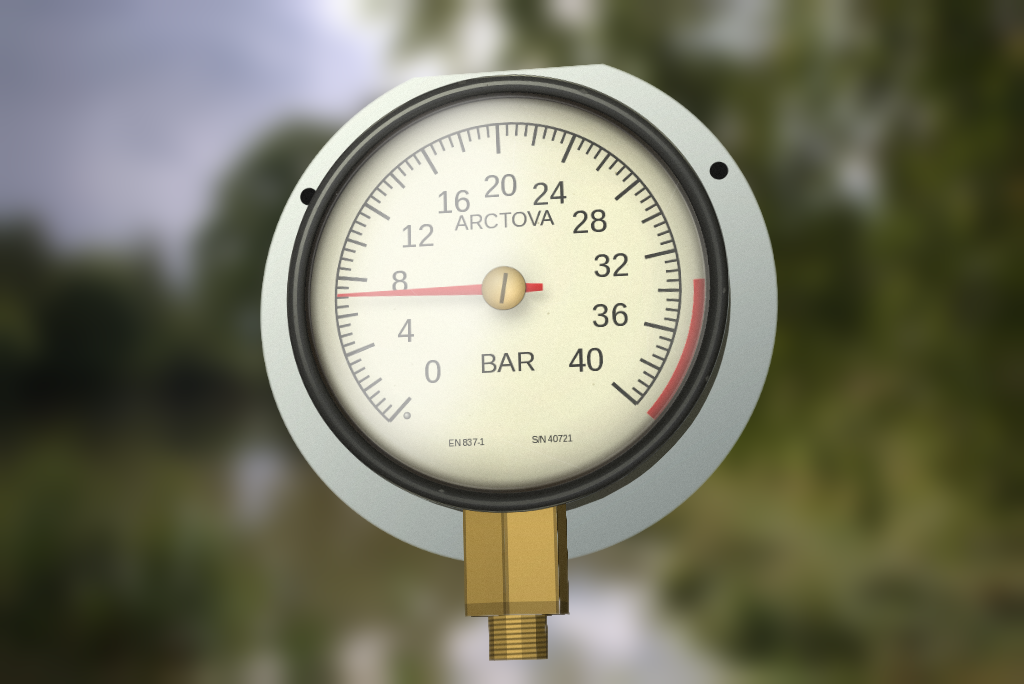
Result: **7** bar
